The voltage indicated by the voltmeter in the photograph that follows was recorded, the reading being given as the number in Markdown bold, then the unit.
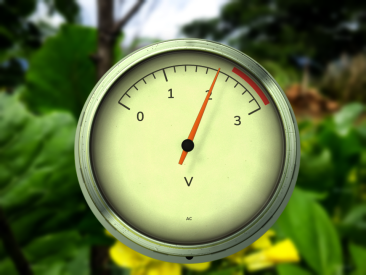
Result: **2** V
